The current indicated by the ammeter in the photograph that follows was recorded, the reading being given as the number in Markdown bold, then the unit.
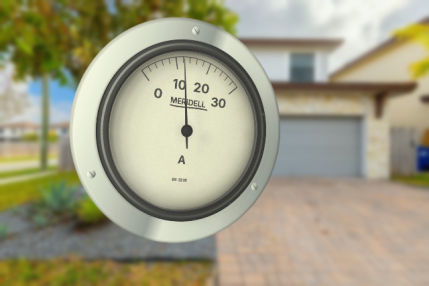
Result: **12** A
